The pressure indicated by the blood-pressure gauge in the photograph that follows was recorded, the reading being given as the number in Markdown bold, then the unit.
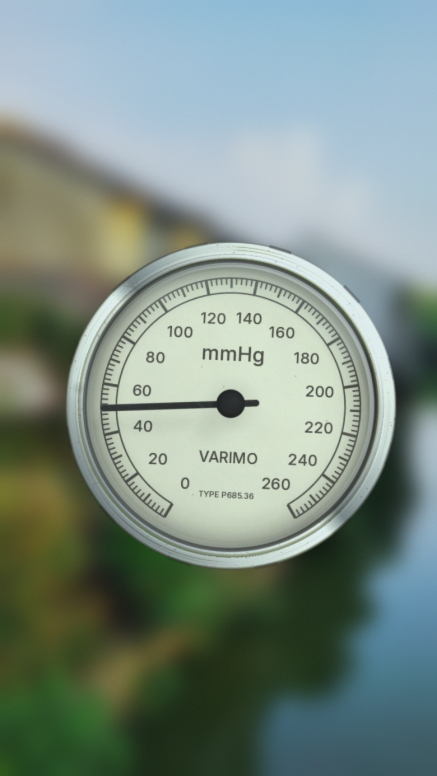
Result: **50** mmHg
